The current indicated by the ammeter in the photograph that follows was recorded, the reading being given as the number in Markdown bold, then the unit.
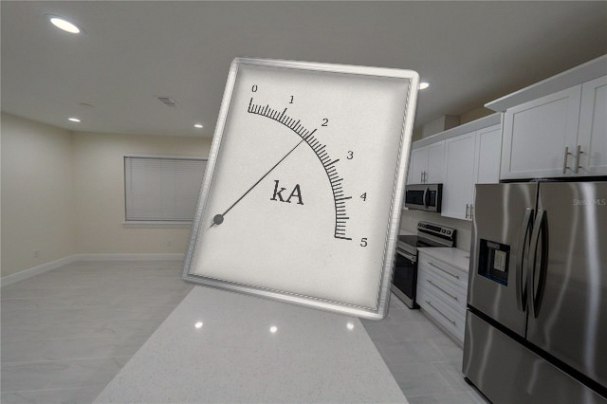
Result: **2** kA
